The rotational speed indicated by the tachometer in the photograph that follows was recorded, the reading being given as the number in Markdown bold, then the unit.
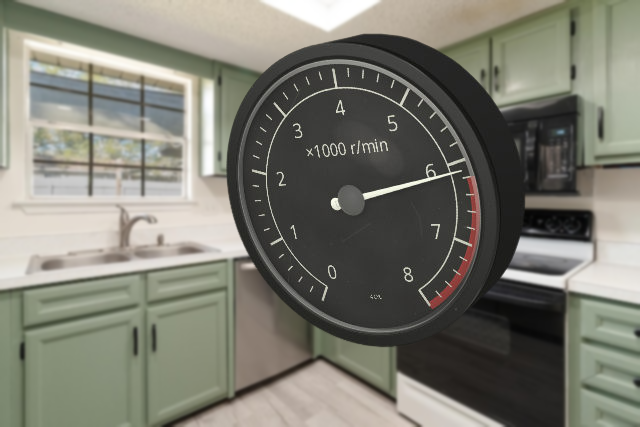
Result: **6100** rpm
